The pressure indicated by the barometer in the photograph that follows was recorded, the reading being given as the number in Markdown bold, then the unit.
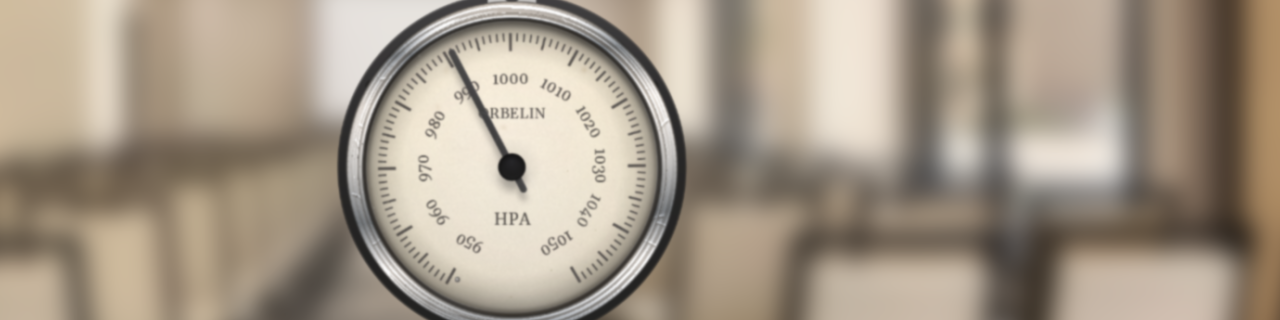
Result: **991** hPa
